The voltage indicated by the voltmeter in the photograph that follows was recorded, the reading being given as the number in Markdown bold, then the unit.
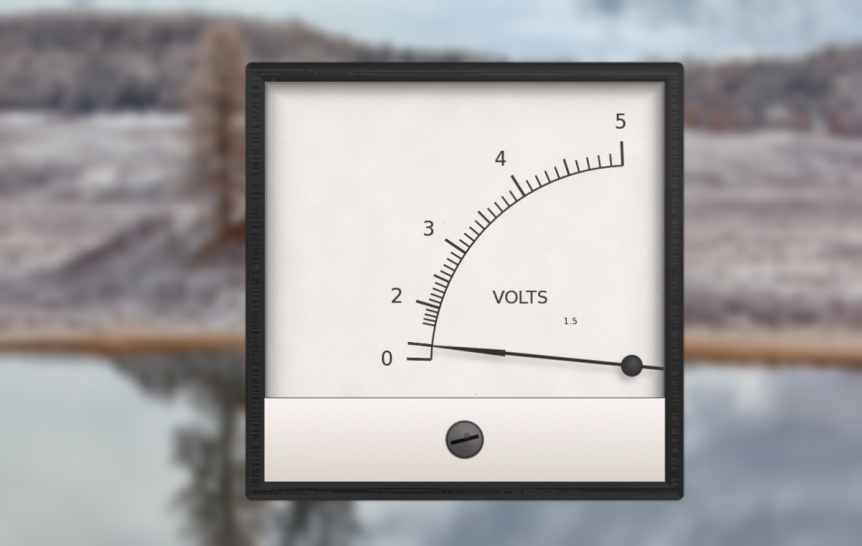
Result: **1** V
